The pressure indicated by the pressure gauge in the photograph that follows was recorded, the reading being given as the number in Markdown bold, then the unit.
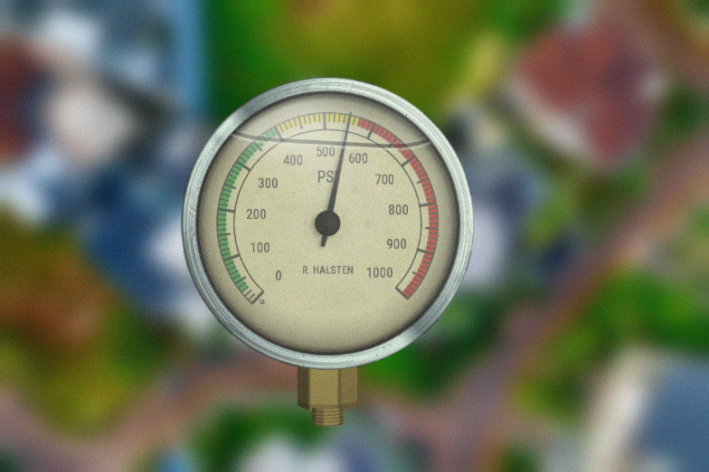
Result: **550** psi
